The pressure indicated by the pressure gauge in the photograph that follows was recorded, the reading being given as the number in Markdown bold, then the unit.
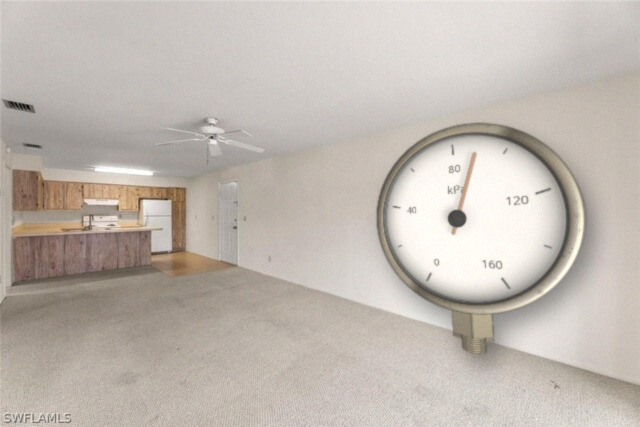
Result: **90** kPa
